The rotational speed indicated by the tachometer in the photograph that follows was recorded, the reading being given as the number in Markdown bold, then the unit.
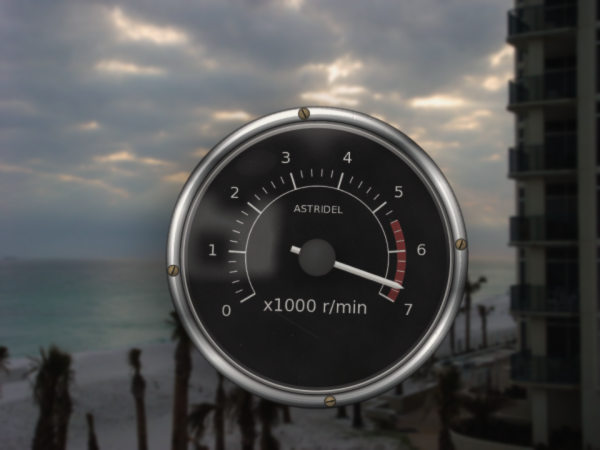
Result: **6700** rpm
